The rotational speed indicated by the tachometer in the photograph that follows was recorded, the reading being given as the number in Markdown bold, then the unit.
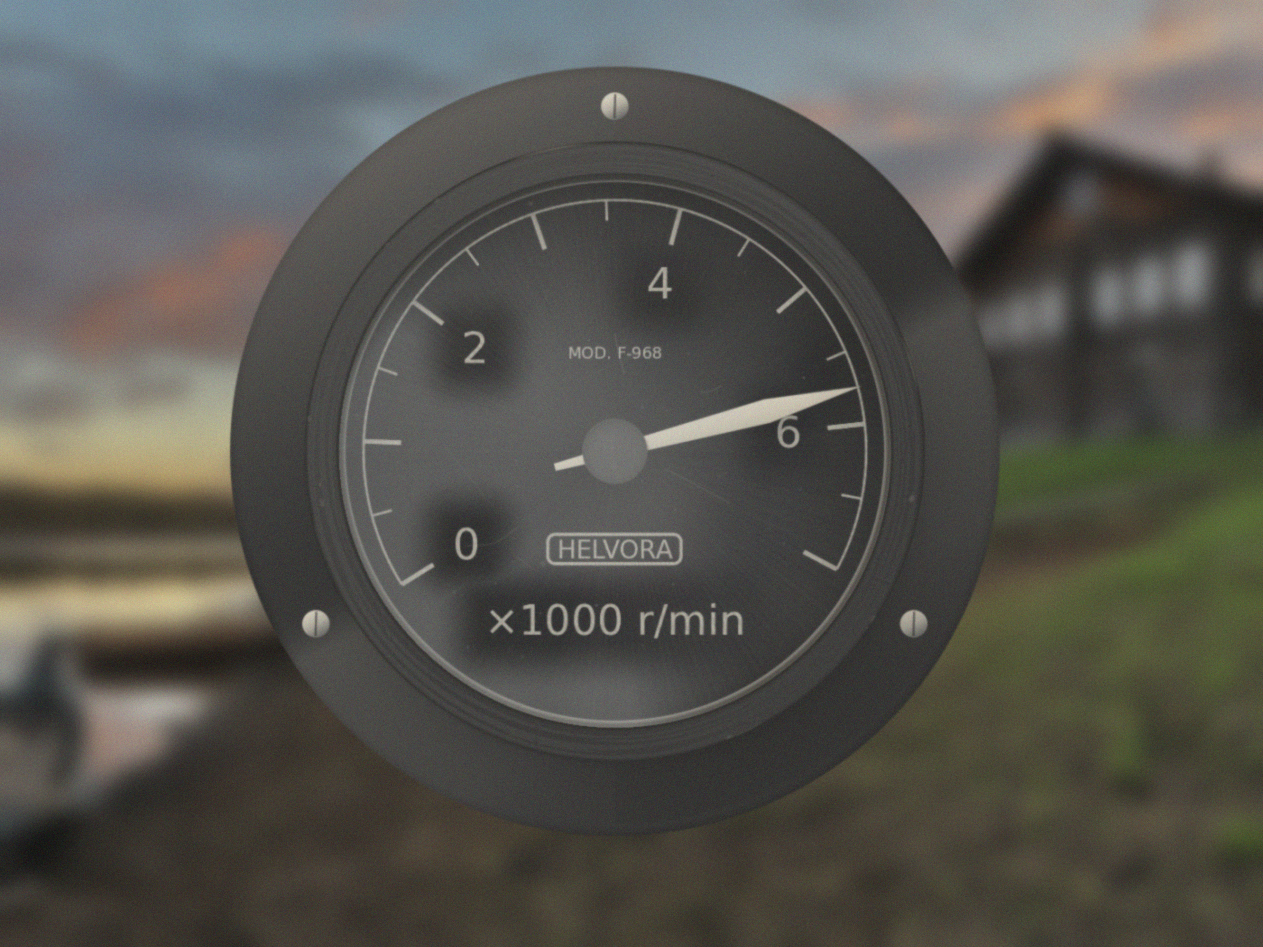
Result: **5750** rpm
